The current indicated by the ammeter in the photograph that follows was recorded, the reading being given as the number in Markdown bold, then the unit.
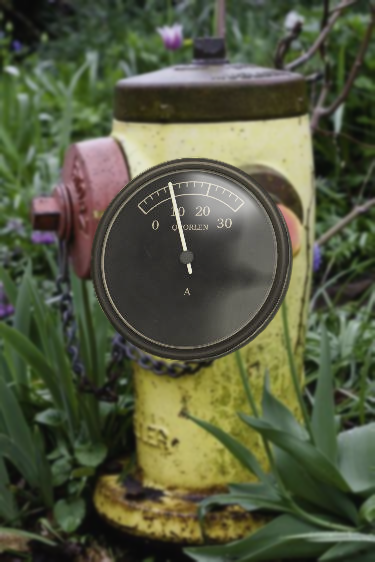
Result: **10** A
